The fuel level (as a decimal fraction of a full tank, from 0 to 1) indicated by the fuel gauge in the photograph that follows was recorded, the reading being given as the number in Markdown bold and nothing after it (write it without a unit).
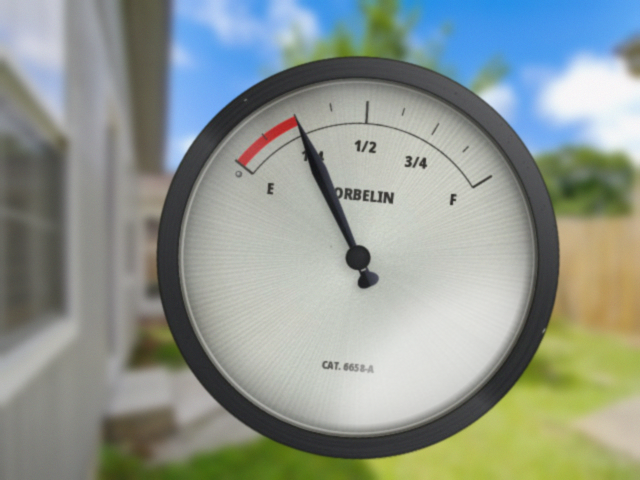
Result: **0.25**
